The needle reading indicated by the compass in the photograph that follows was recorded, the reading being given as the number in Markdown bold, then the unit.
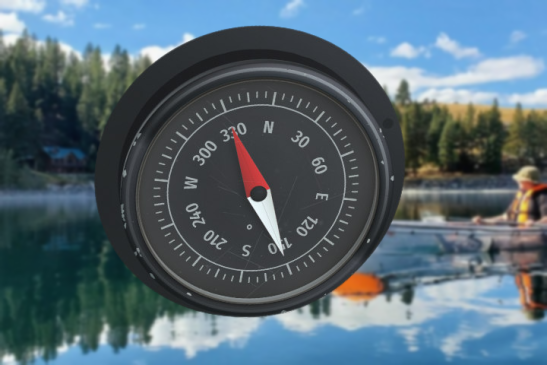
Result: **330** °
